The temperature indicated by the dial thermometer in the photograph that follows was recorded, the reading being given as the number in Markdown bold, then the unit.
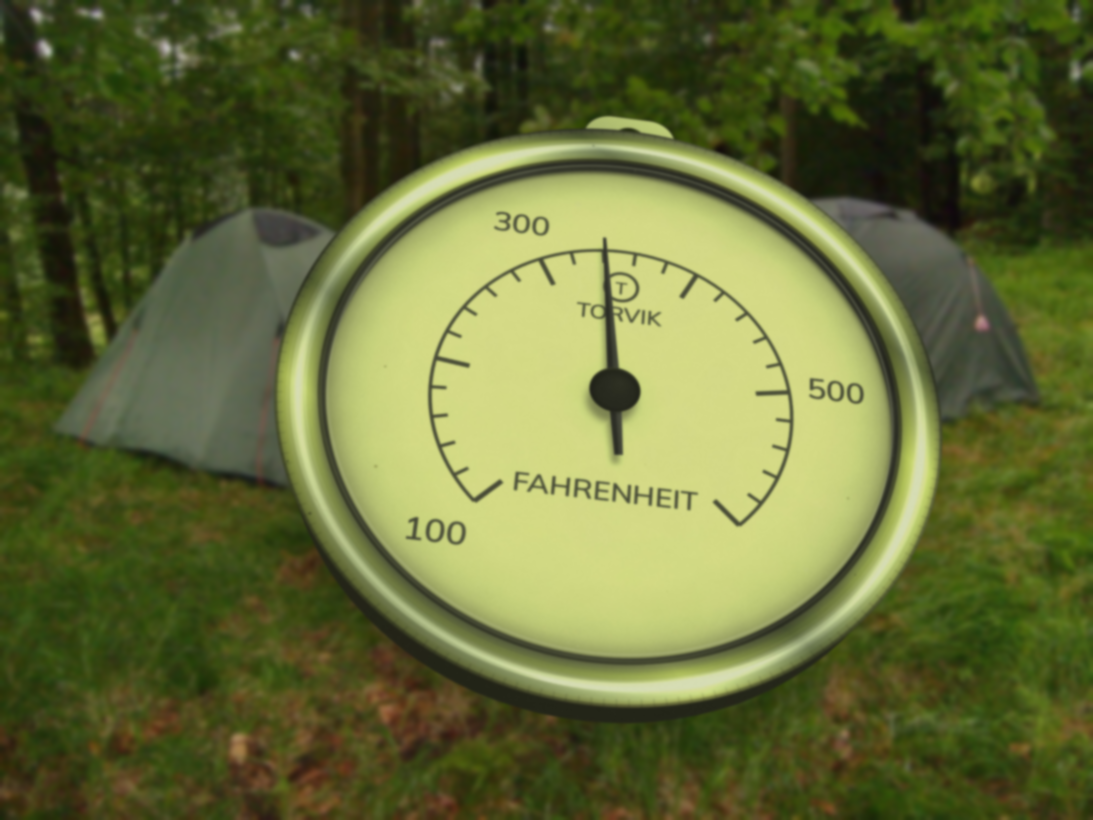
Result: **340** °F
